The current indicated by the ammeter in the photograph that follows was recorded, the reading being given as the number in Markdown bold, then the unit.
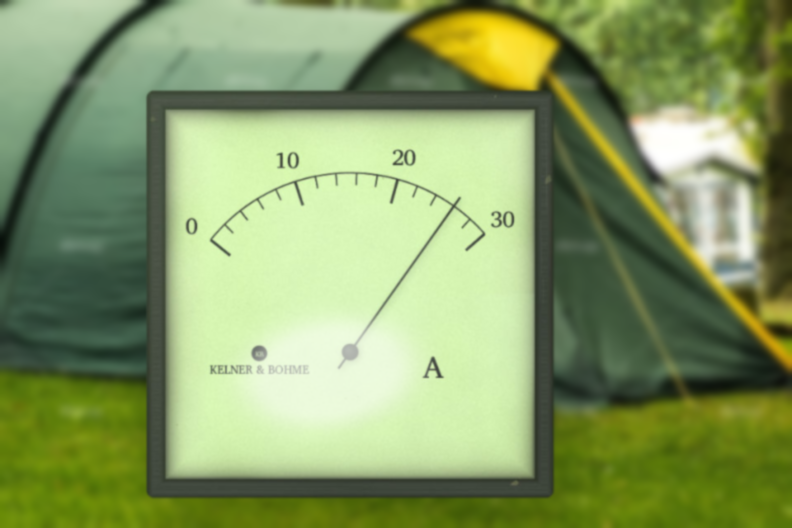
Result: **26** A
